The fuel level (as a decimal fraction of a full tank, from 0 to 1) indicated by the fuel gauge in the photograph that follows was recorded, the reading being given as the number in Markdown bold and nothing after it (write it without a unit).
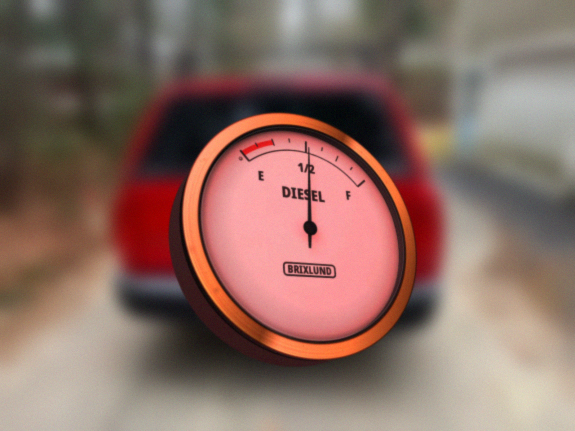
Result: **0.5**
